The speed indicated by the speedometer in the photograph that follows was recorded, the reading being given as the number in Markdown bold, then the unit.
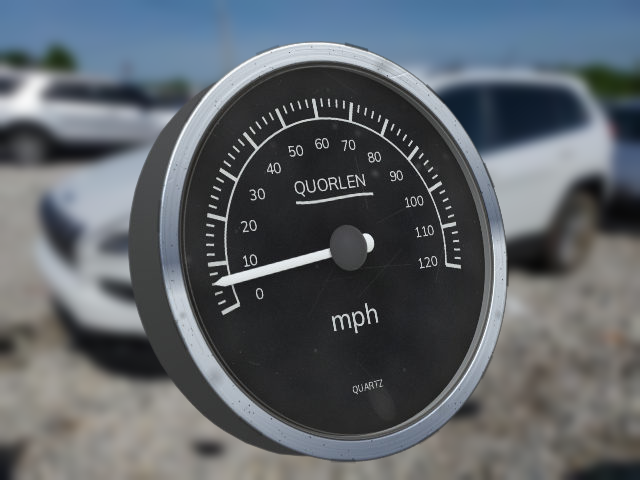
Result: **6** mph
